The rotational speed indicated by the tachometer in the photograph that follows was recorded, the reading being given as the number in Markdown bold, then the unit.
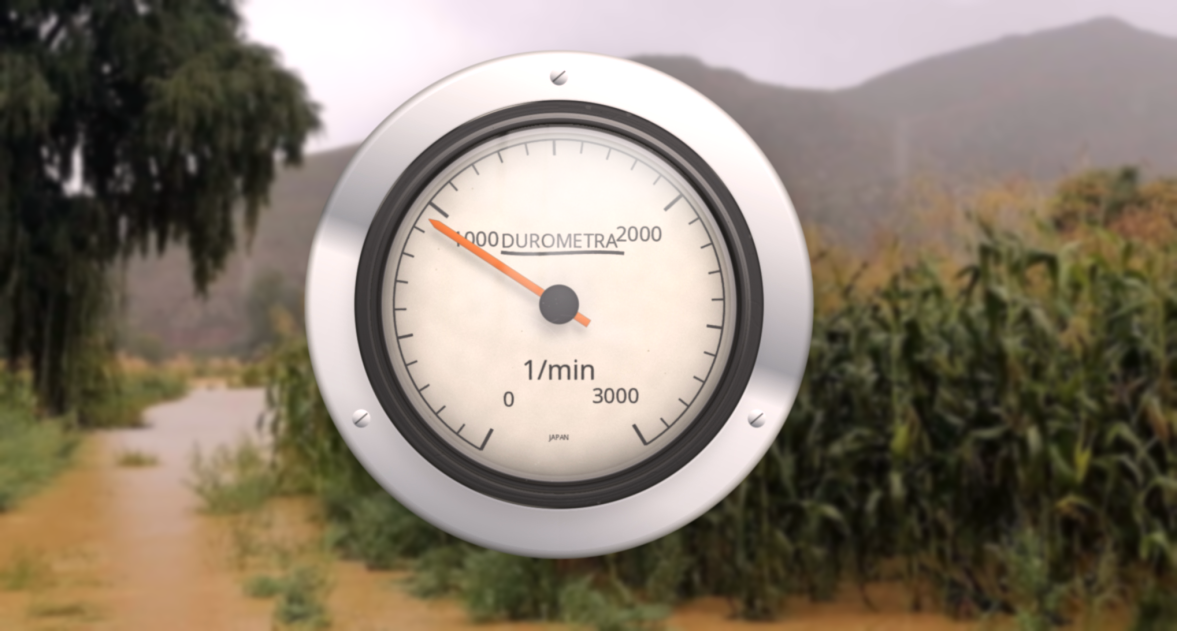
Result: **950** rpm
